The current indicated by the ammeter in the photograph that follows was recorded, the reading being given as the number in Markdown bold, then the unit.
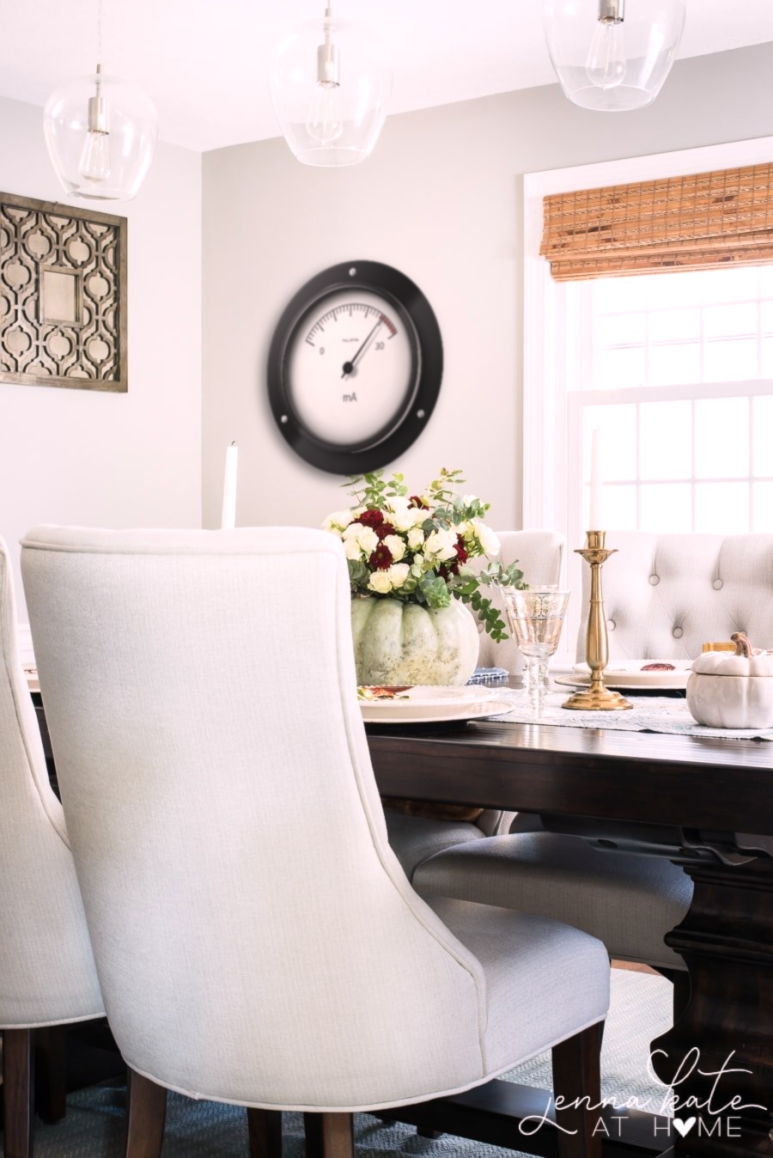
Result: **25** mA
